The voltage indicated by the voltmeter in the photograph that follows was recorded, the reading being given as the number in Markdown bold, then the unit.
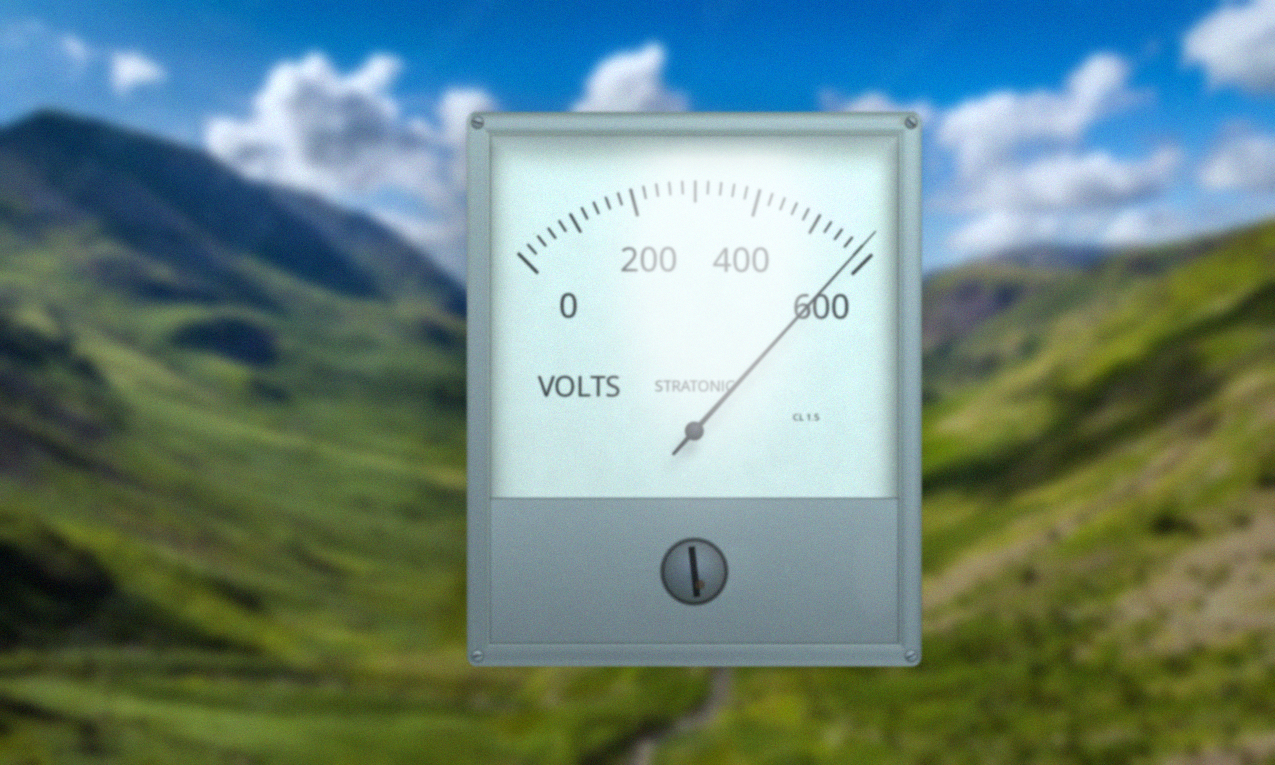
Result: **580** V
